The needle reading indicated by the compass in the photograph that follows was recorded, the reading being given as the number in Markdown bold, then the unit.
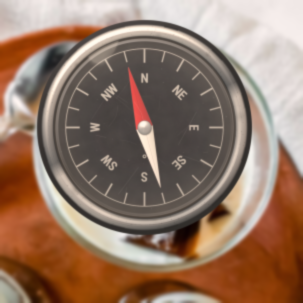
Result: **345** °
